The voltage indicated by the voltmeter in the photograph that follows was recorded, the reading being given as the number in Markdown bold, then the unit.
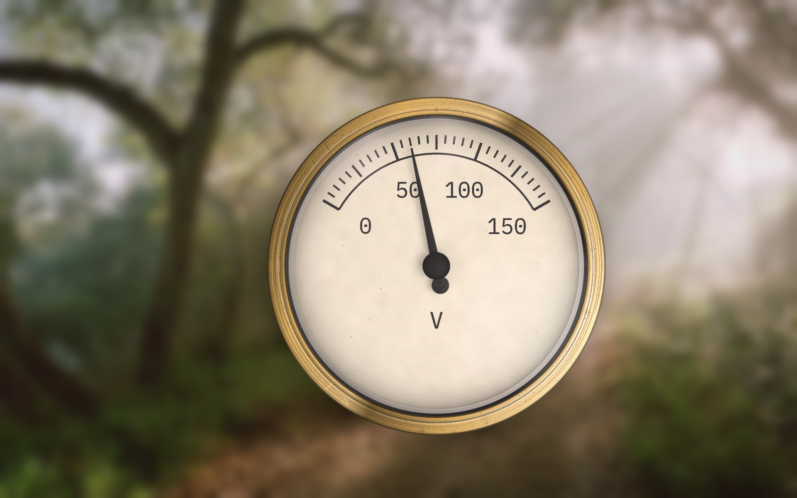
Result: **60** V
